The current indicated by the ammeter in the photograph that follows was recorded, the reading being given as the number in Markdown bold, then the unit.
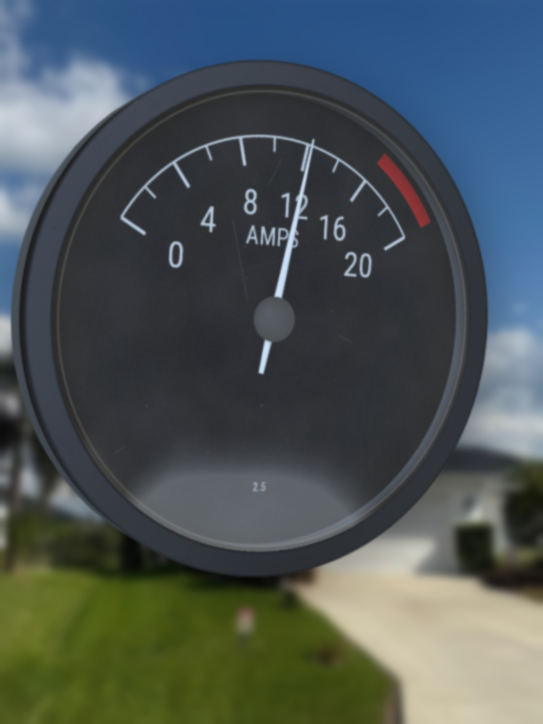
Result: **12** A
